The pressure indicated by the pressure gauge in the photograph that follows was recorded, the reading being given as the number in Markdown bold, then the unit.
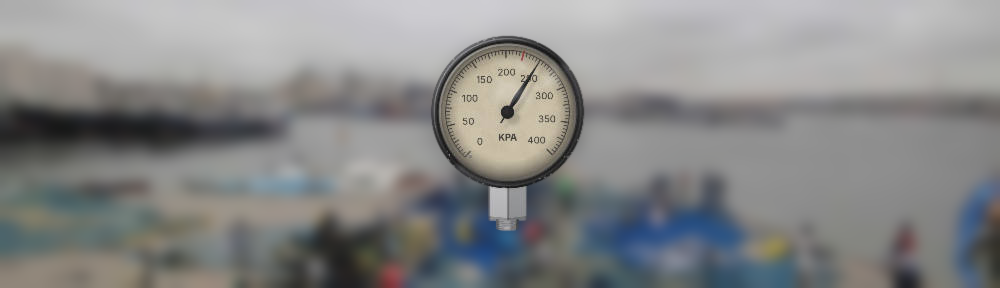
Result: **250** kPa
